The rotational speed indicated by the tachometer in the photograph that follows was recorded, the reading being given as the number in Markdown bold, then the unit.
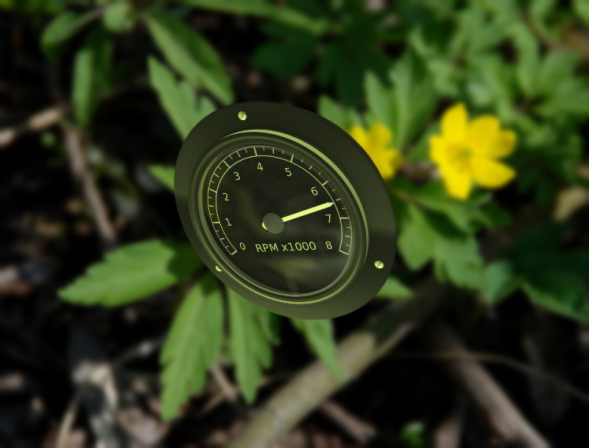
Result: **6500** rpm
